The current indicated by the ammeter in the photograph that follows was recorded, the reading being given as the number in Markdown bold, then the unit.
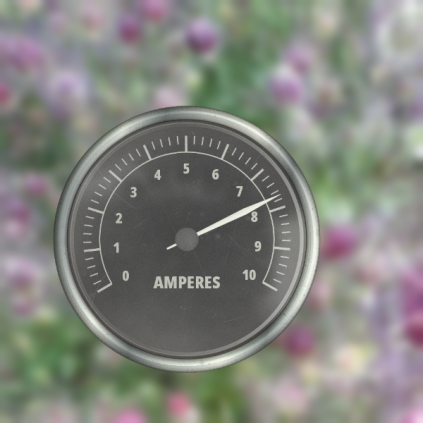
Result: **7.7** A
